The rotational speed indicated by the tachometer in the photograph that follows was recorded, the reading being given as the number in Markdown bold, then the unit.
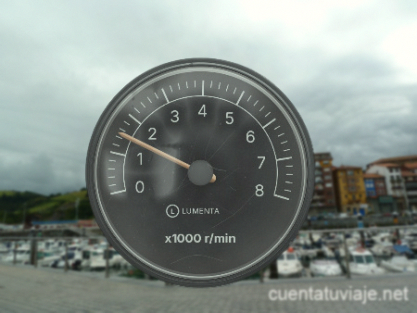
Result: **1500** rpm
